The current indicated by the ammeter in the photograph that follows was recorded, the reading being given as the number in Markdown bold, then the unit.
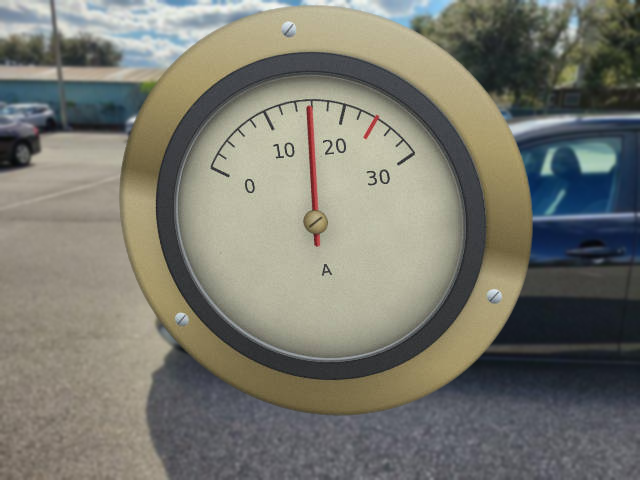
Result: **16** A
